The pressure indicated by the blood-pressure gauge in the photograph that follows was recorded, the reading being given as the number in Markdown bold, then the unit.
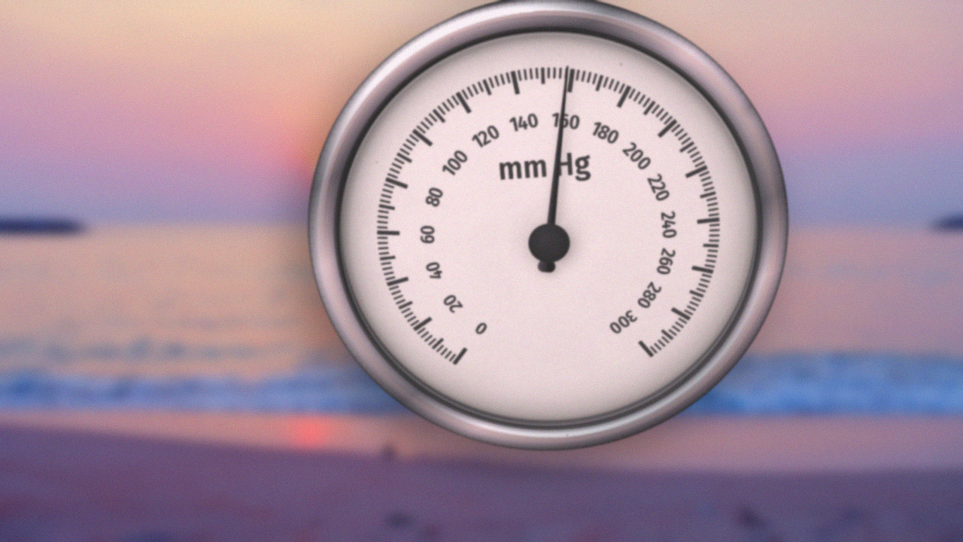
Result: **158** mmHg
